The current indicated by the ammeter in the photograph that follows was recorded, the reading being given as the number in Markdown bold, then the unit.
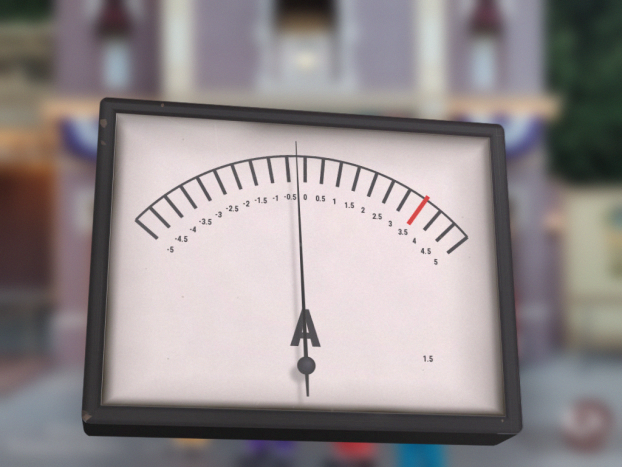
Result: **-0.25** A
